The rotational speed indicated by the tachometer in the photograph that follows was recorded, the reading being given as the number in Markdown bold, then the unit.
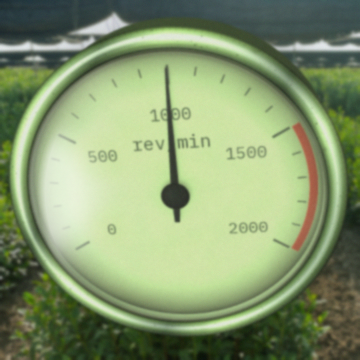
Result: **1000** rpm
